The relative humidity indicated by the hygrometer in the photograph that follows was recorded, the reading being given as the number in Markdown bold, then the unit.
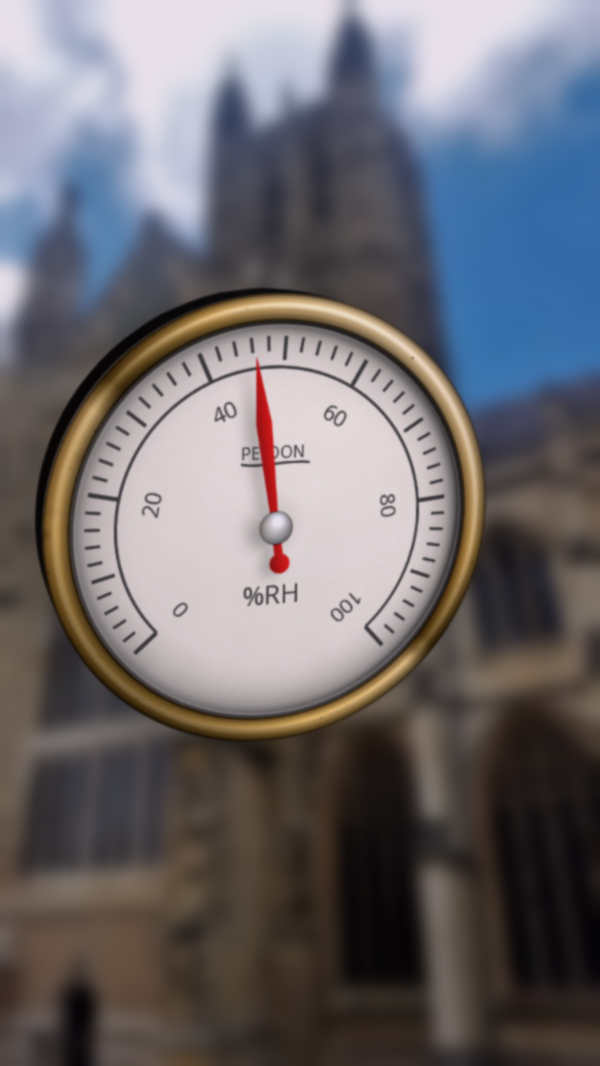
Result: **46** %
